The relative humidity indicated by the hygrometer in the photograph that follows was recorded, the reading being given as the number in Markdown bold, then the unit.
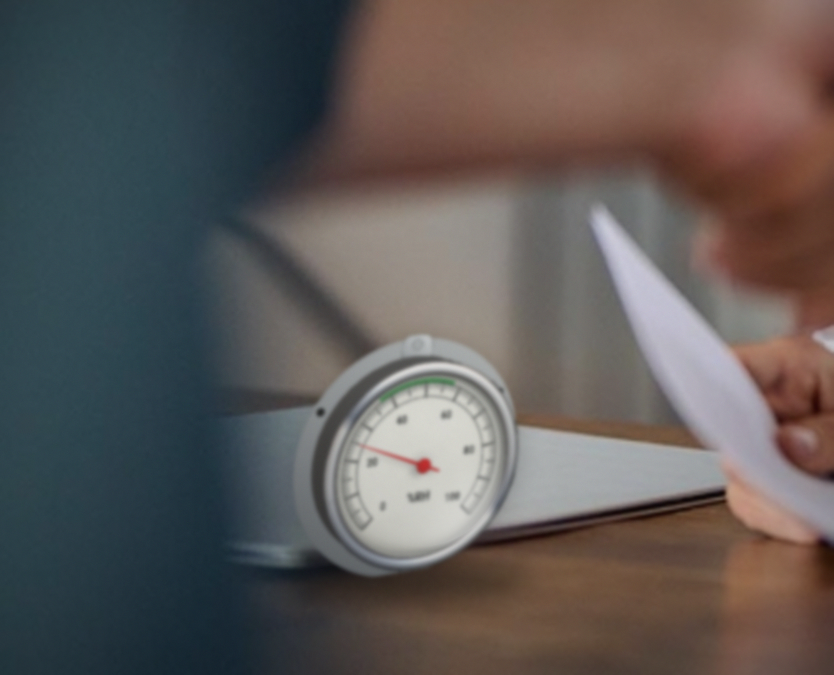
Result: **25** %
